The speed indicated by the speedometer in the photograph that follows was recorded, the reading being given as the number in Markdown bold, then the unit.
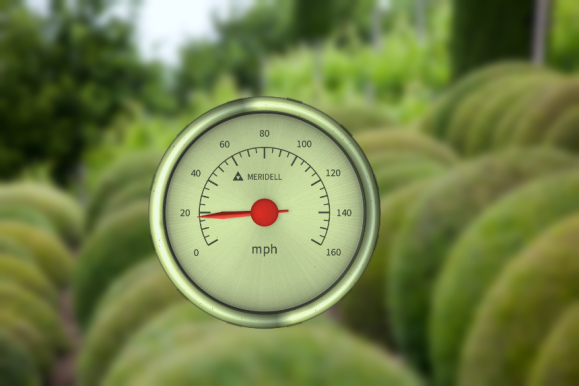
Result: **17.5** mph
